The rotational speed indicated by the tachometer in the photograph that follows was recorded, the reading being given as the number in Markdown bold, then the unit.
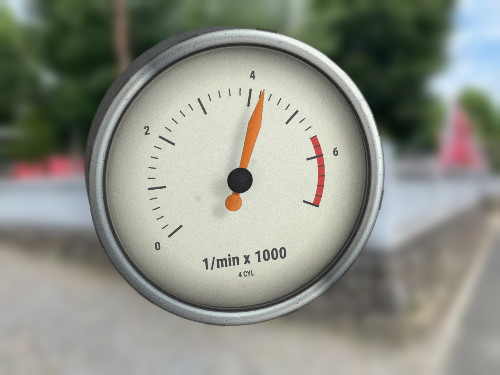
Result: **4200** rpm
